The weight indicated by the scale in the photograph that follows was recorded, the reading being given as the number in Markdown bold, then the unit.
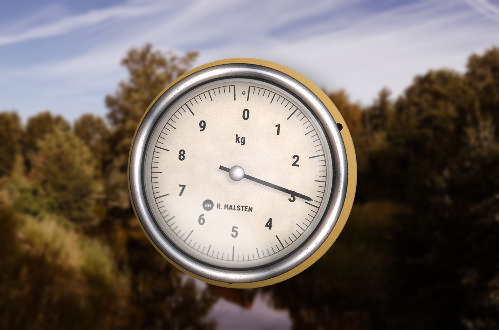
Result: **2.9** kg
